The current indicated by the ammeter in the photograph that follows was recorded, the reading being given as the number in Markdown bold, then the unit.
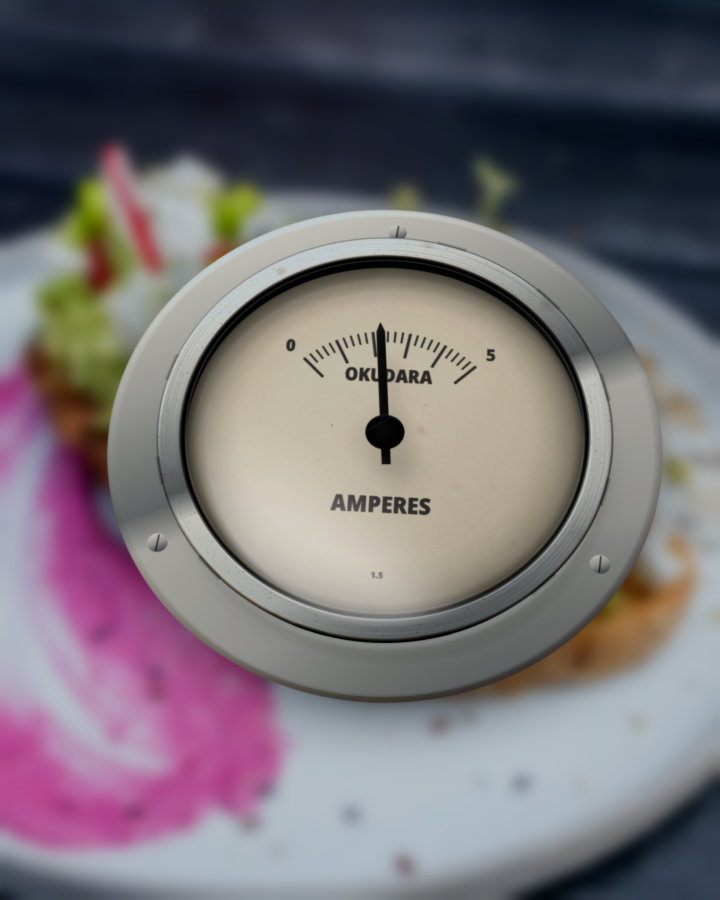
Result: **2.2** A
